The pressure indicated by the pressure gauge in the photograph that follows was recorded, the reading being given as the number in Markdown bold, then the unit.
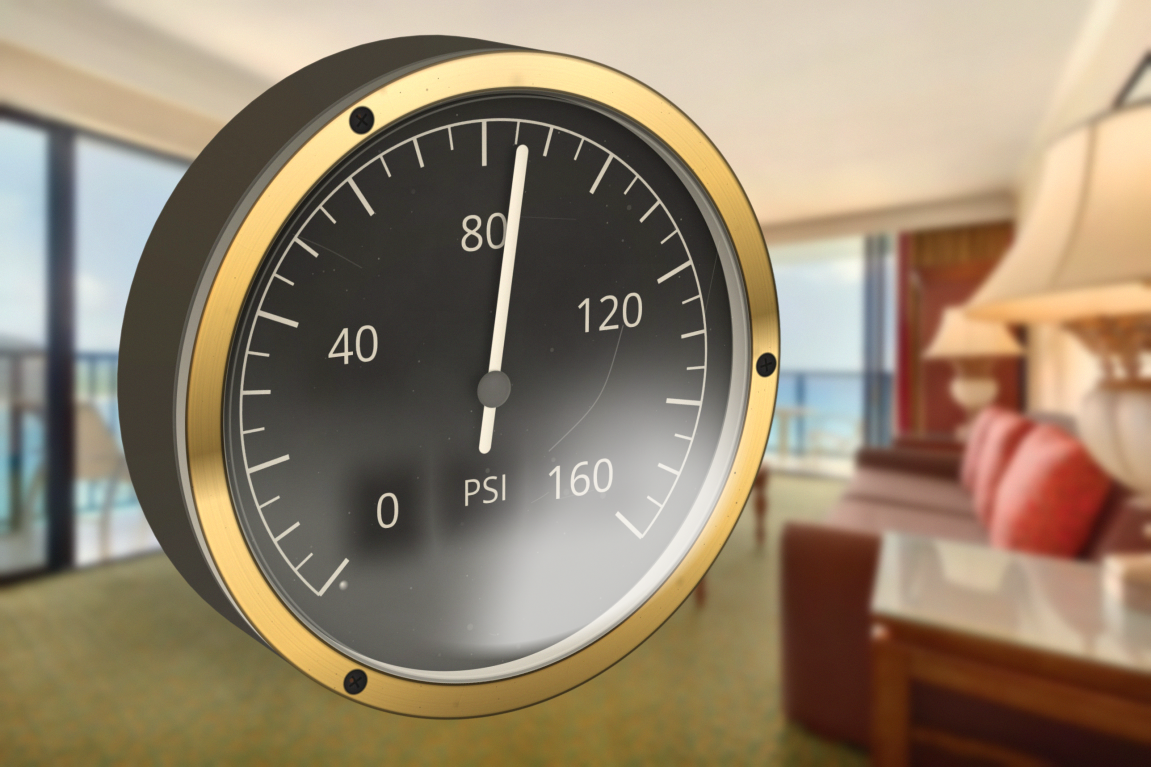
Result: **85** psi
